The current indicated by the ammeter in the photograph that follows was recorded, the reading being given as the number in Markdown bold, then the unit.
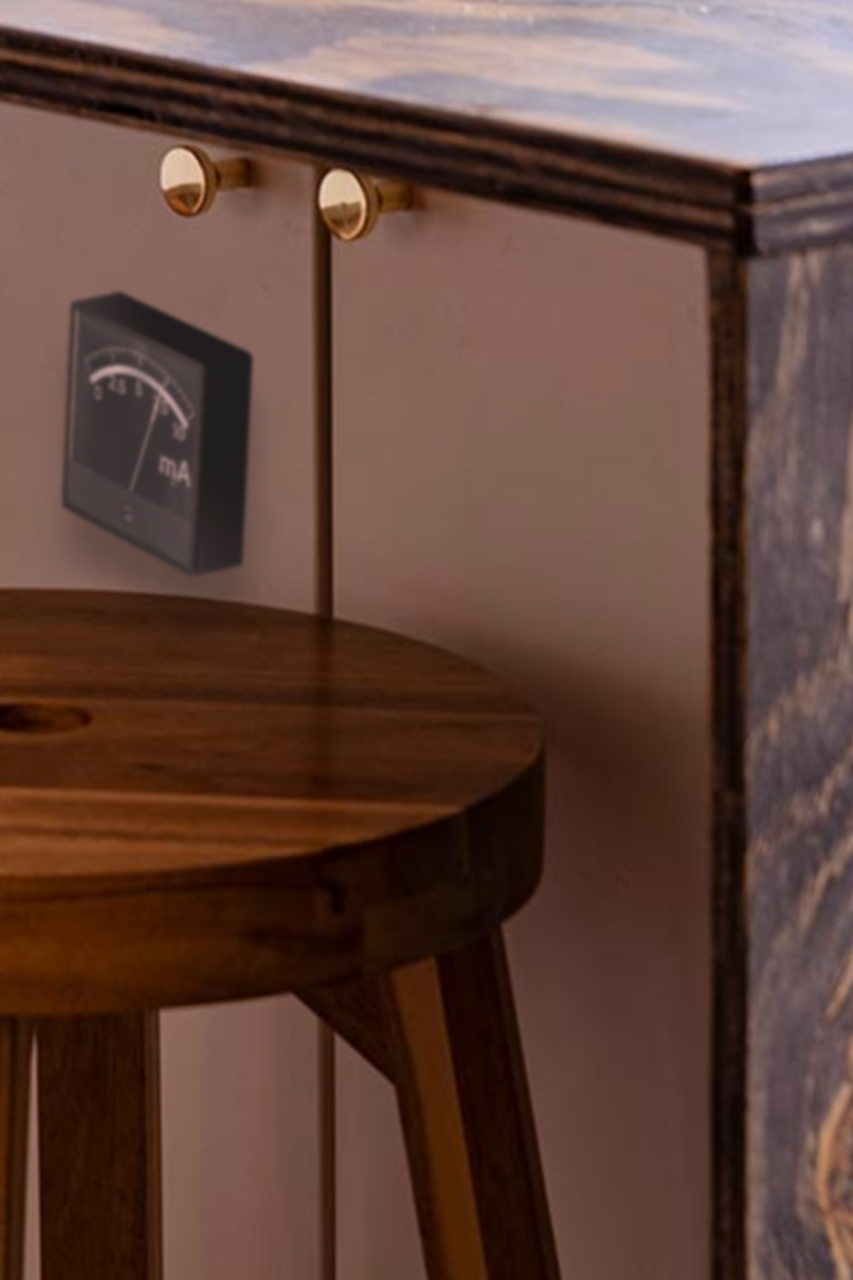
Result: **7.5** mA
